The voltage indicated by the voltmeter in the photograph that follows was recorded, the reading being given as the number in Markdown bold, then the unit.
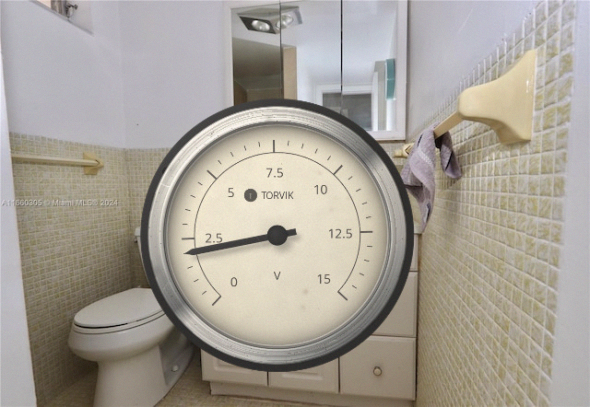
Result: **2** V
